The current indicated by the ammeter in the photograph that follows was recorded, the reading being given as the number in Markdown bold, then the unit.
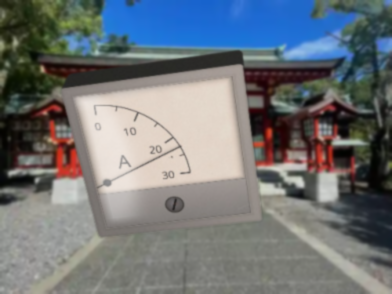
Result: **22.5** A
